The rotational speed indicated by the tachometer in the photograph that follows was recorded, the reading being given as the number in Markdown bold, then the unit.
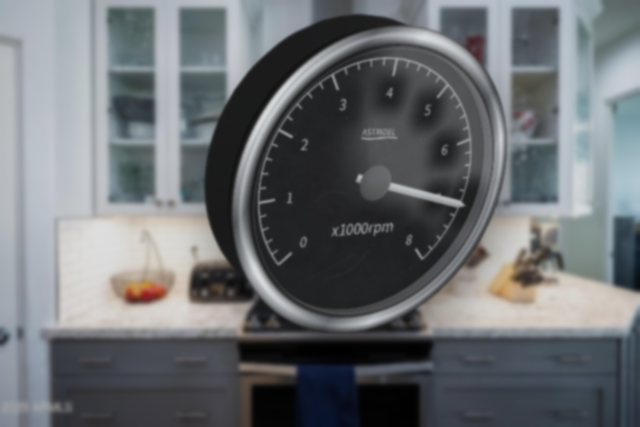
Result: **7000** rpm
